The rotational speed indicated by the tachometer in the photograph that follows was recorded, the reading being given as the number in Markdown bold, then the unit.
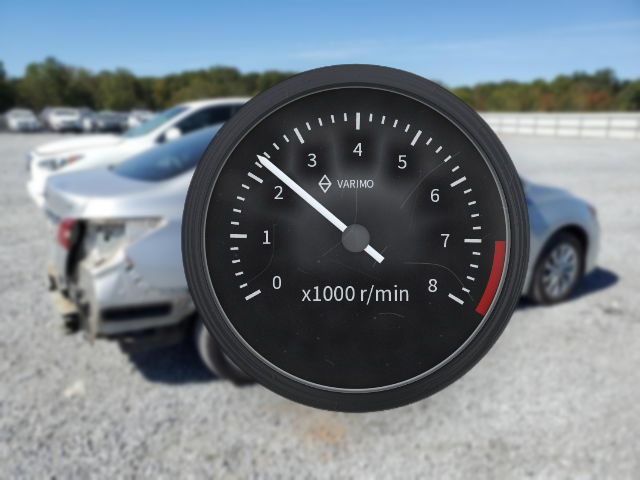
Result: **2300** rpm
